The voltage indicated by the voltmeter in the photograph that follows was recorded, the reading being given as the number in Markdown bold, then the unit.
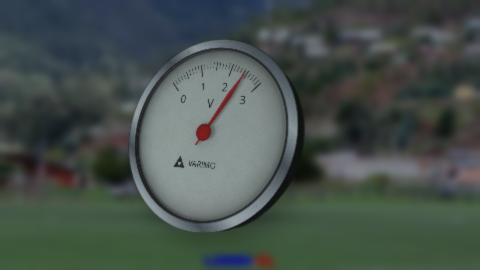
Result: **2.5** V
